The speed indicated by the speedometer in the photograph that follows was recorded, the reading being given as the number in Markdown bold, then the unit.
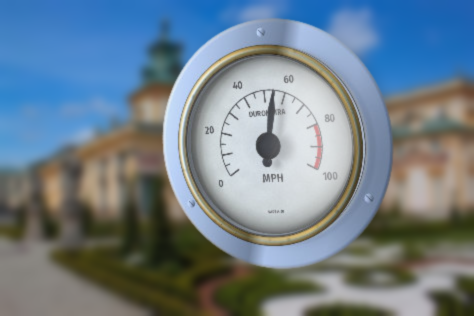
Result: **55** mph
